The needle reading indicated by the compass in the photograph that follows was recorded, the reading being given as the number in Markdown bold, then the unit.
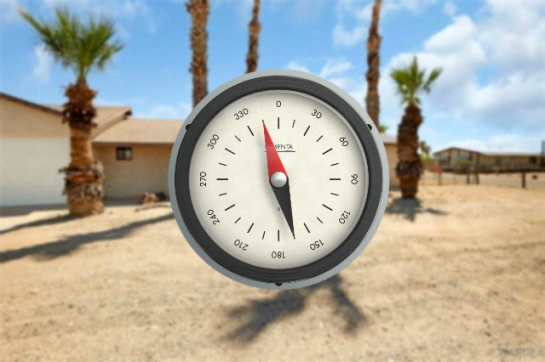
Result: **345** °
